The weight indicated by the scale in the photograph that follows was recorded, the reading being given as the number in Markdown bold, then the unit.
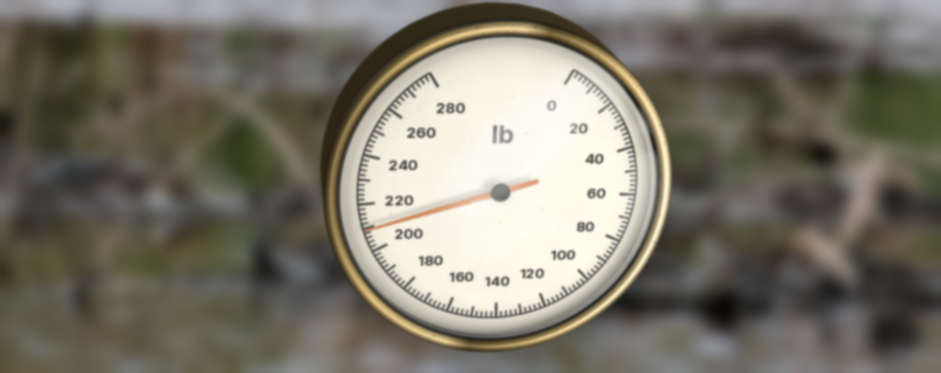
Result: **210** lb
